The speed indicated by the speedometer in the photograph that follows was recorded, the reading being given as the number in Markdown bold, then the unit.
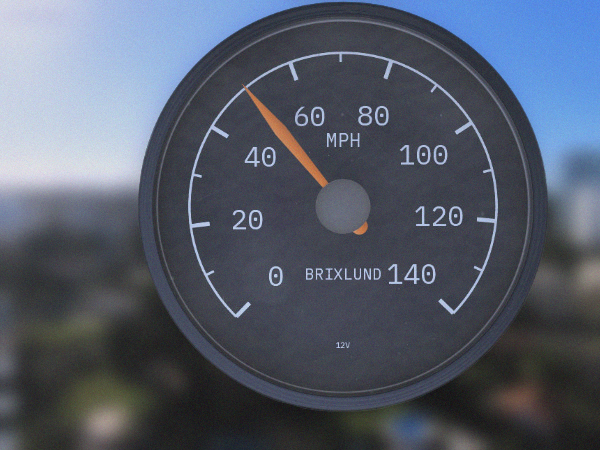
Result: **50** mph
